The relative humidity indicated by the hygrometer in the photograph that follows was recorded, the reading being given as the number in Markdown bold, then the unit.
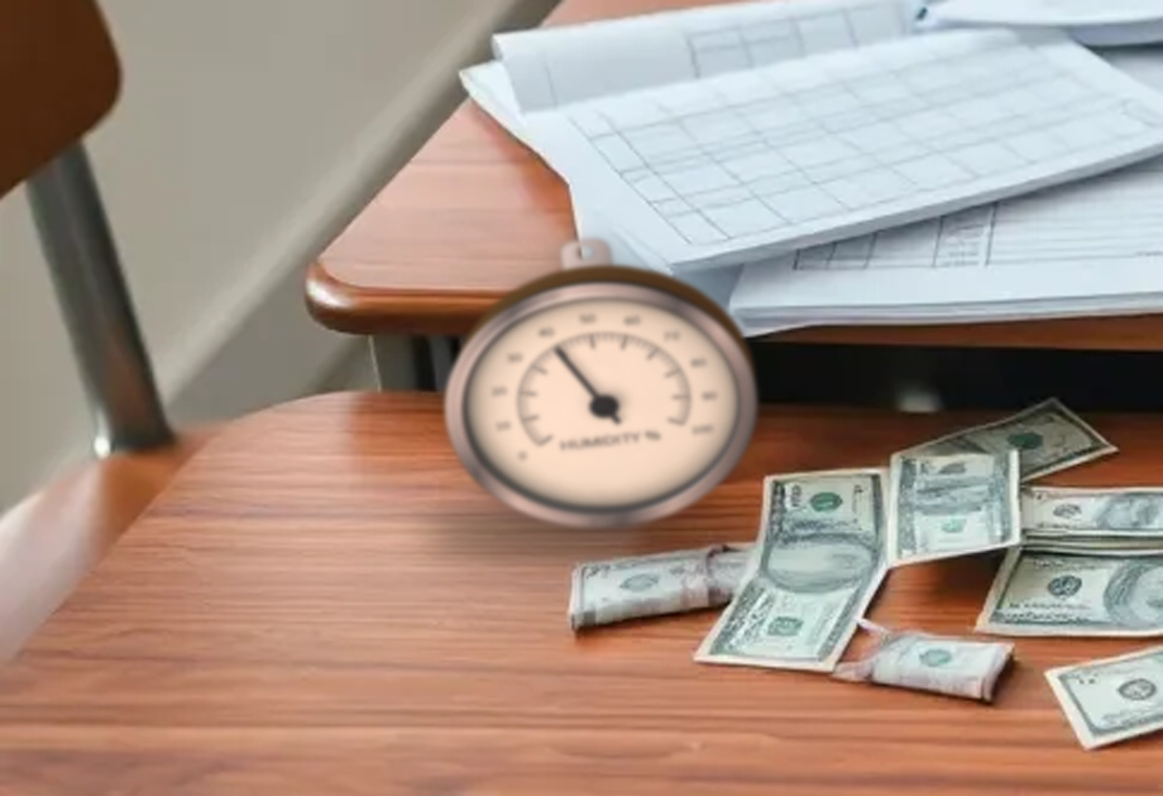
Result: **40** %
